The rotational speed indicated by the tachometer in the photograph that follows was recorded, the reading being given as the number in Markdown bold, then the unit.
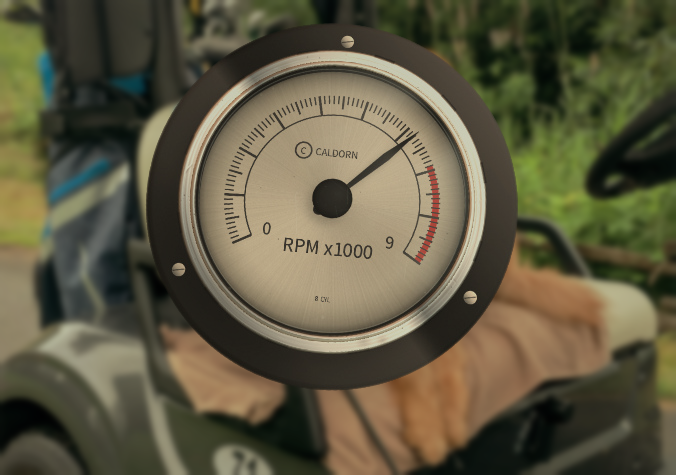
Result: **6200** rpm
